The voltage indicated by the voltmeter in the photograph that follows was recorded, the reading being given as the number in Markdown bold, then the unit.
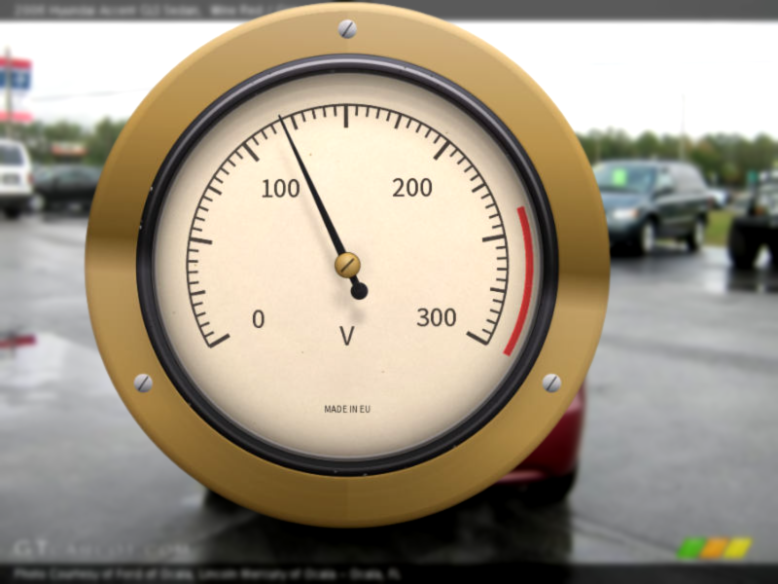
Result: **120** V
